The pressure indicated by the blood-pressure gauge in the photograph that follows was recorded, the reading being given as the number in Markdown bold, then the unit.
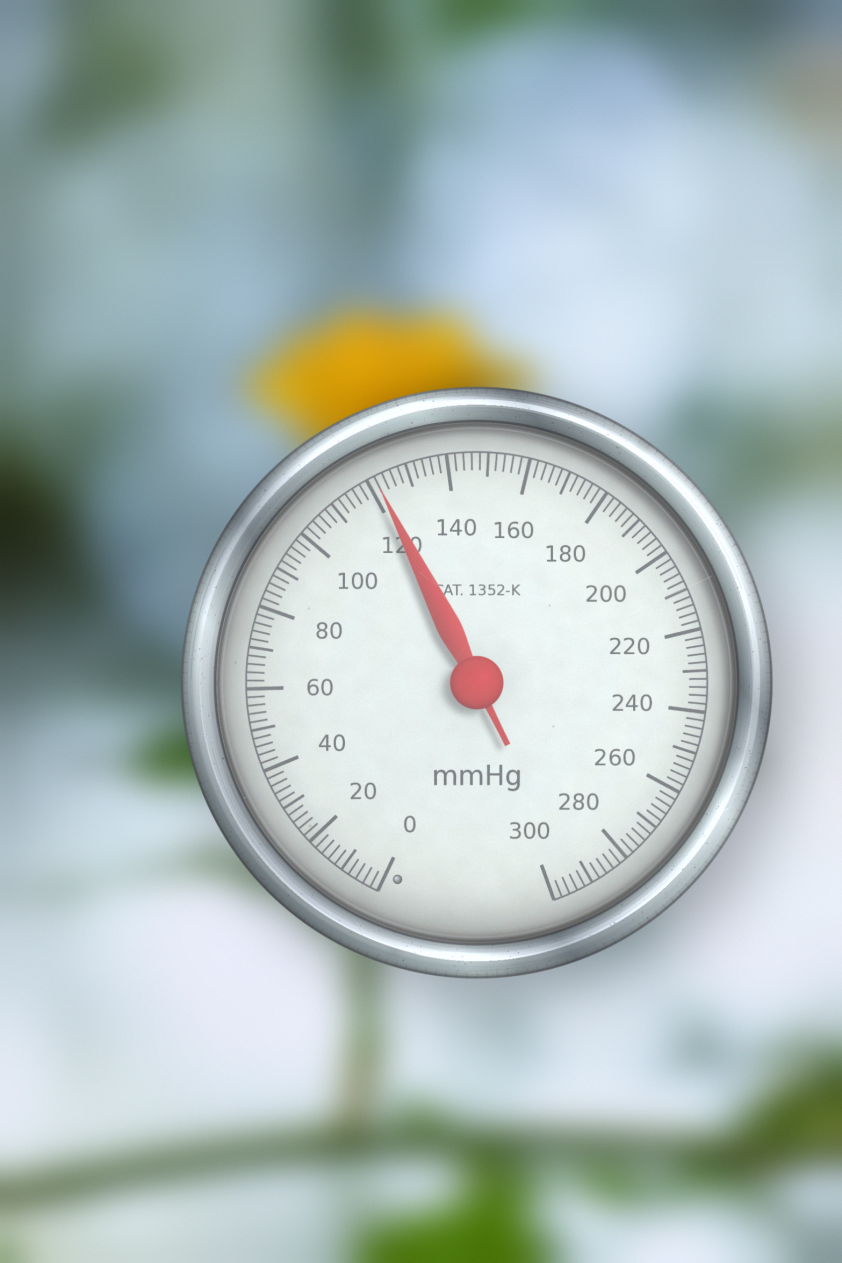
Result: **122** mmHg
